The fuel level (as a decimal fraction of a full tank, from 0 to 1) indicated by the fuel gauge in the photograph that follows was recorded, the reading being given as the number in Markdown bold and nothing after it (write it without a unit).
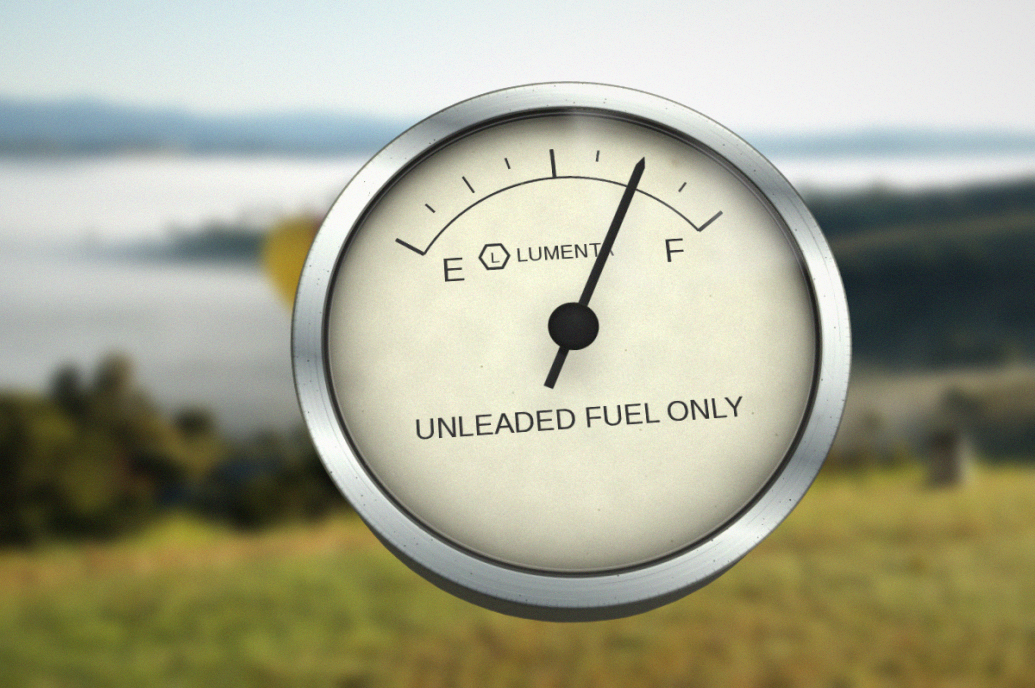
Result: **0.75**
